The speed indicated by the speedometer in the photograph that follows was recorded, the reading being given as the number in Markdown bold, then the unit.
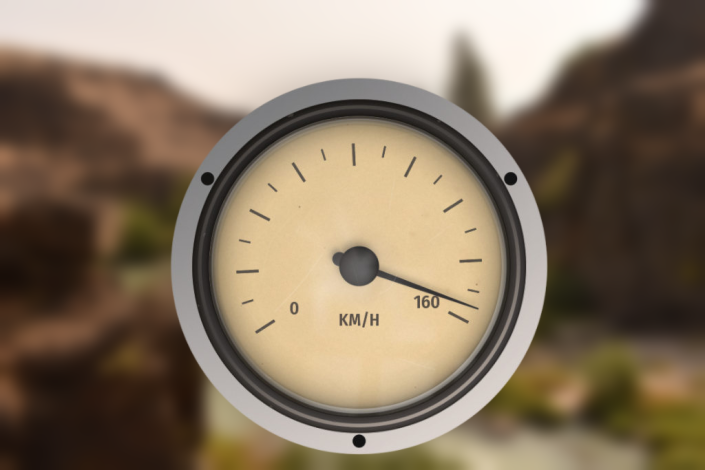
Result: **155** km/h
